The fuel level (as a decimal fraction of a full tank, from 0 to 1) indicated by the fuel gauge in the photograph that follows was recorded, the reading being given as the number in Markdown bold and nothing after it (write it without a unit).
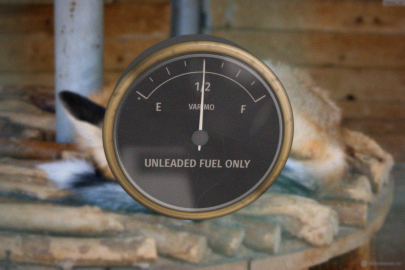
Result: **0.5**
